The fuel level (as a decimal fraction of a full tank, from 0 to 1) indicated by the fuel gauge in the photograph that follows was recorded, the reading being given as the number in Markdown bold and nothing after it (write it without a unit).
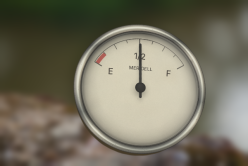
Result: **0.5**
